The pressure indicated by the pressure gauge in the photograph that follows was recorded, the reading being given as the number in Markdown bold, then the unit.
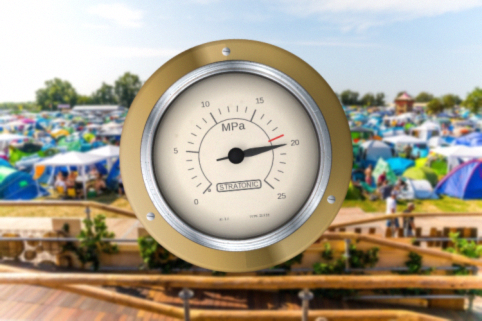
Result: **20** MPa
